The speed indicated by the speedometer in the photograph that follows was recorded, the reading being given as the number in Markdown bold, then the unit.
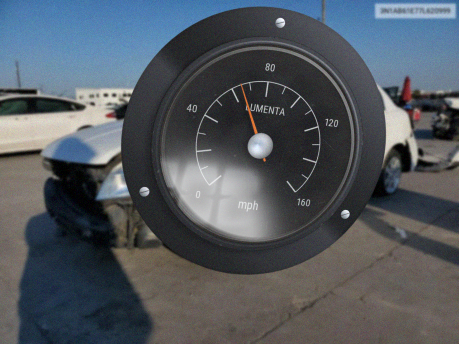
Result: **65** mph
